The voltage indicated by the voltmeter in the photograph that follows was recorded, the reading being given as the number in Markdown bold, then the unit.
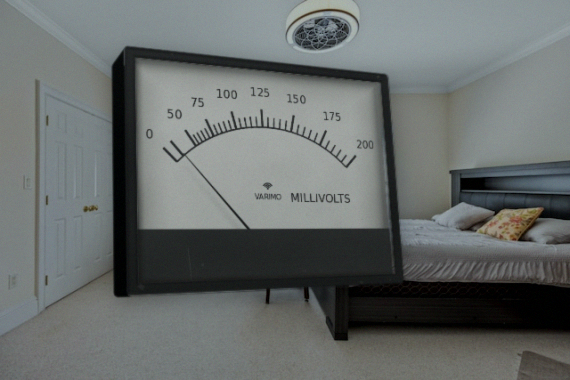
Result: **25** mV
